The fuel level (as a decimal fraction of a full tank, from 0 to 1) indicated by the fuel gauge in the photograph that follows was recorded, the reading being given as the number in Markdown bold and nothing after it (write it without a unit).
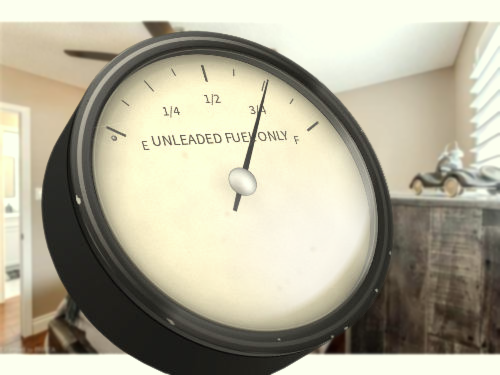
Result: **0.75**
